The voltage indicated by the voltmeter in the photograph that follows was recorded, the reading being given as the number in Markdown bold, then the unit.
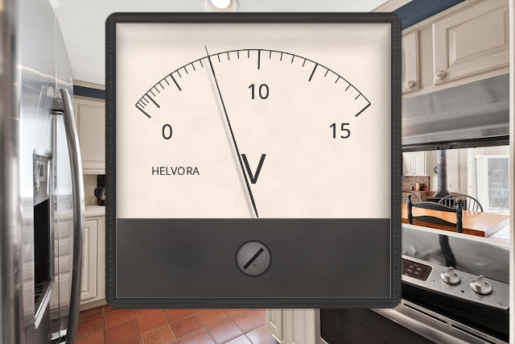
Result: **7.5** V
